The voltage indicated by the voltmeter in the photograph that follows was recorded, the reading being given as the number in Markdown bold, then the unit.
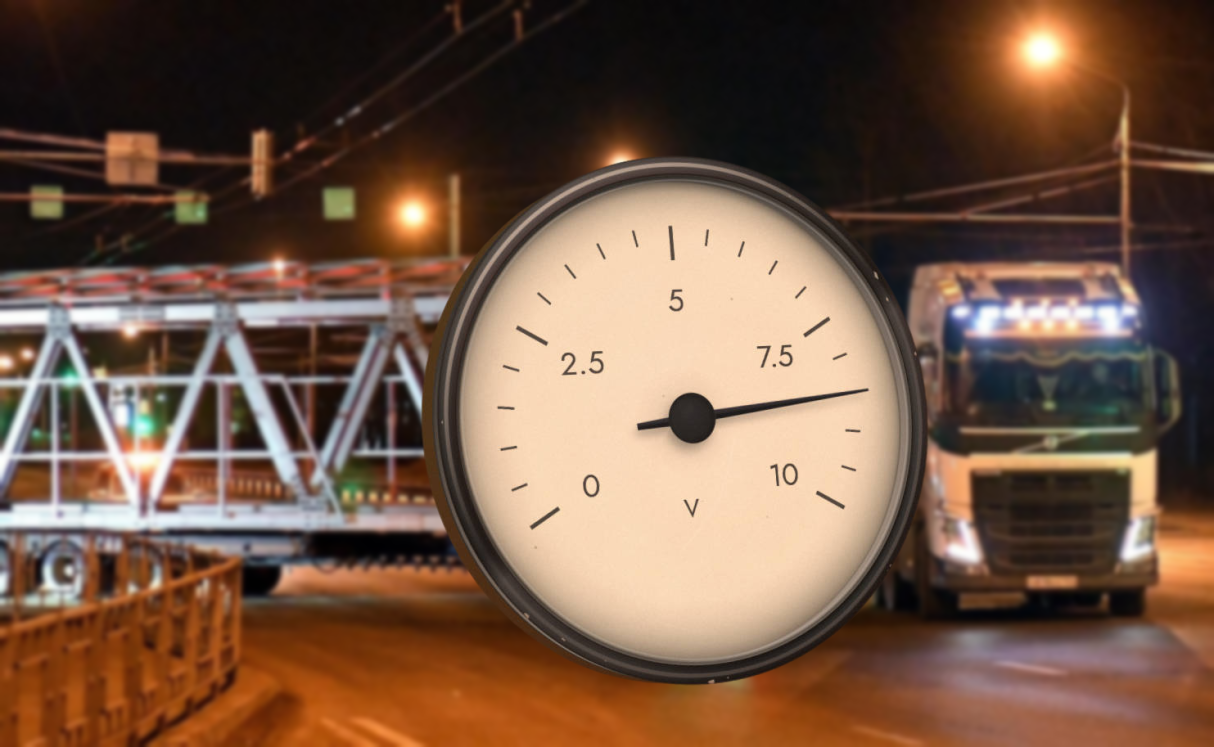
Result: **8.5** V
